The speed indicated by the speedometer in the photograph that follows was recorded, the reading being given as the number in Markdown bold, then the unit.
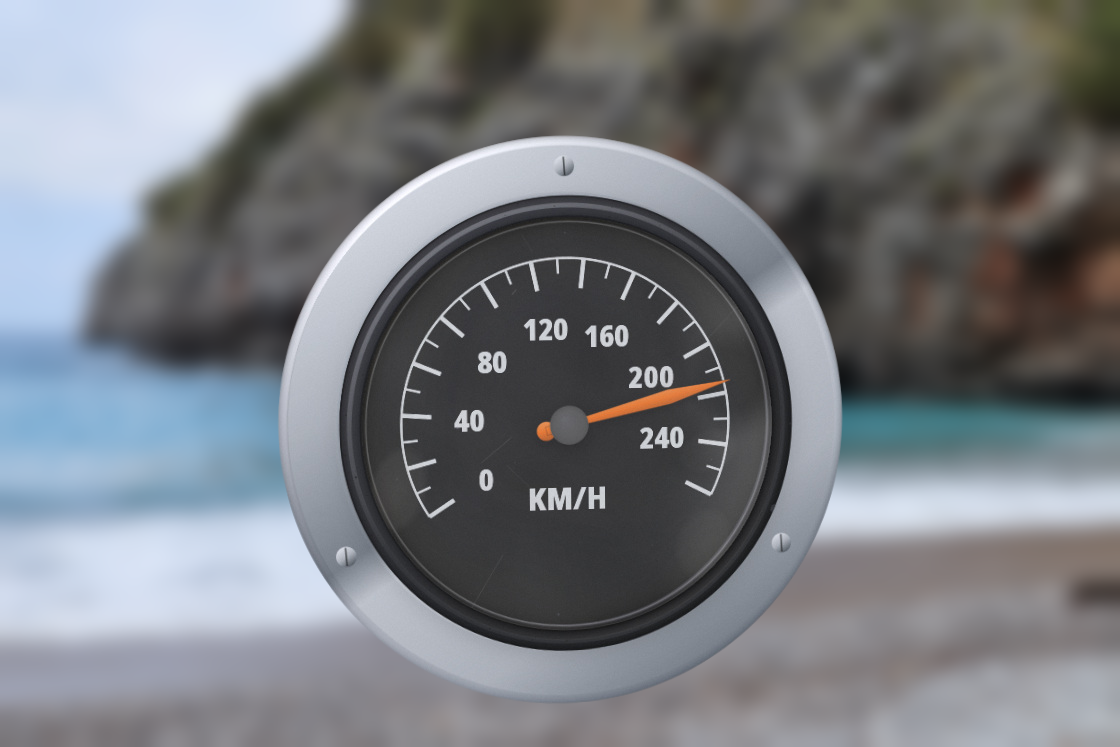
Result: **215** km/h
